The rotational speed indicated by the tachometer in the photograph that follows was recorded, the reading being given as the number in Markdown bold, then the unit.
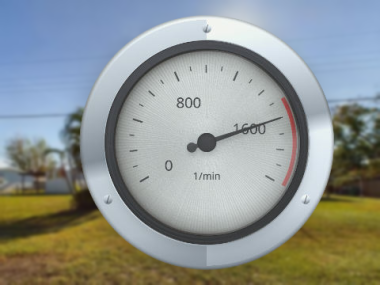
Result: **1600** rpm
